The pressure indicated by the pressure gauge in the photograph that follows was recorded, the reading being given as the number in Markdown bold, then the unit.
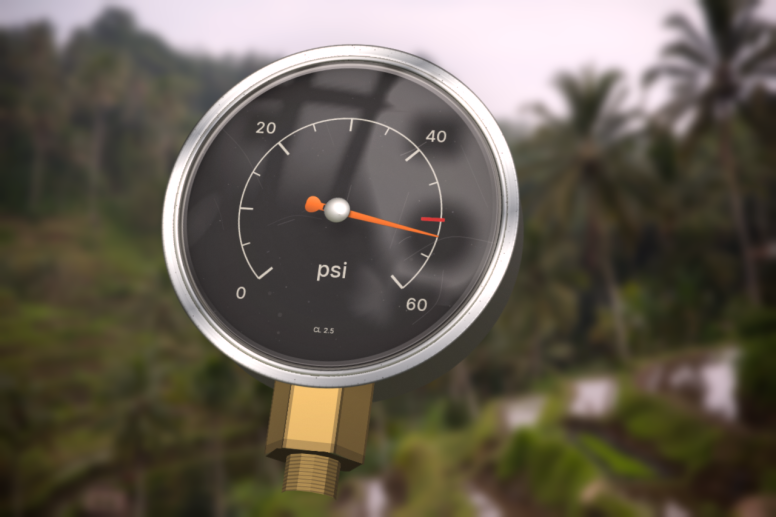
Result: **52.5** psi
